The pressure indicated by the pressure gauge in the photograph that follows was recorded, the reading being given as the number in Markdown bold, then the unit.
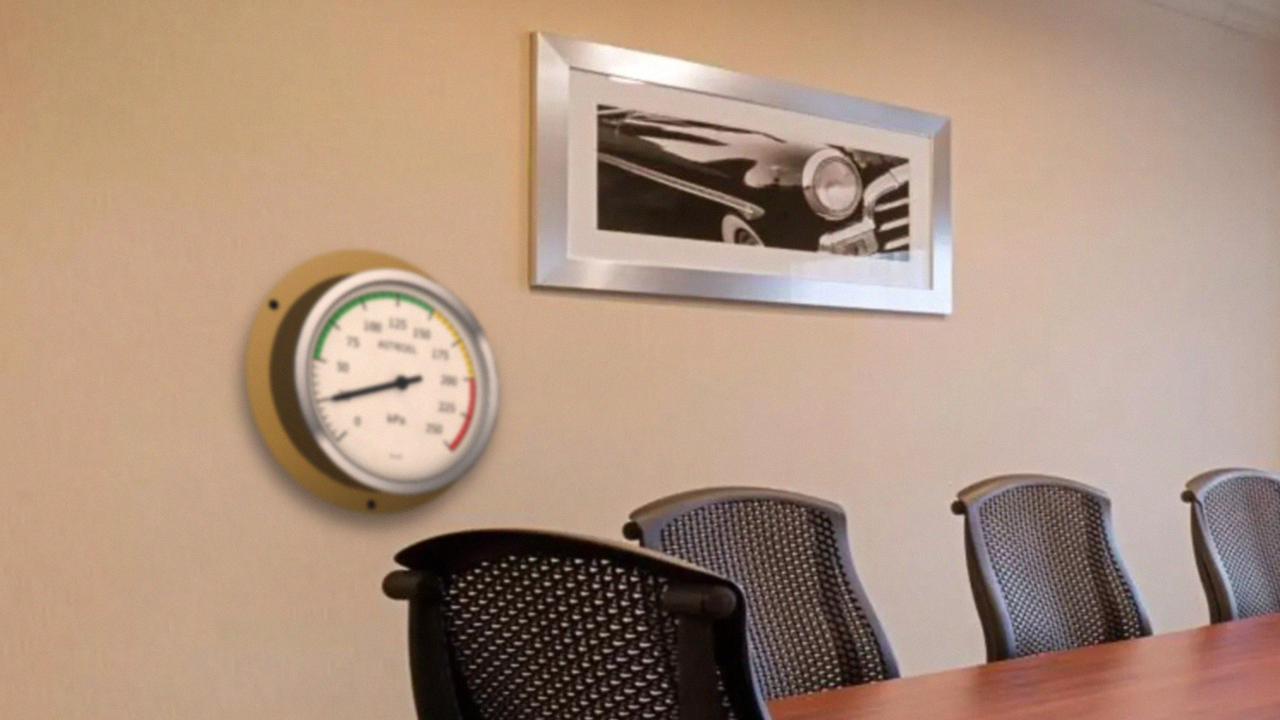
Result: **25** kPa
